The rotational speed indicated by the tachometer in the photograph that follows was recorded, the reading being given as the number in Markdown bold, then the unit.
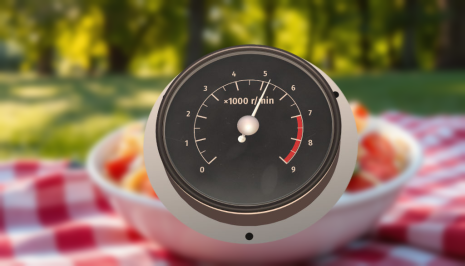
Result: **5250** rpm
